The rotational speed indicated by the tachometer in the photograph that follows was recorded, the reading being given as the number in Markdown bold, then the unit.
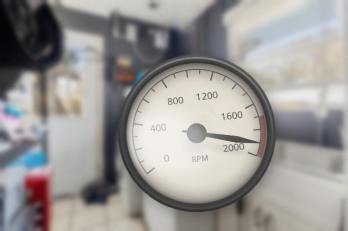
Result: **1900** rpm
